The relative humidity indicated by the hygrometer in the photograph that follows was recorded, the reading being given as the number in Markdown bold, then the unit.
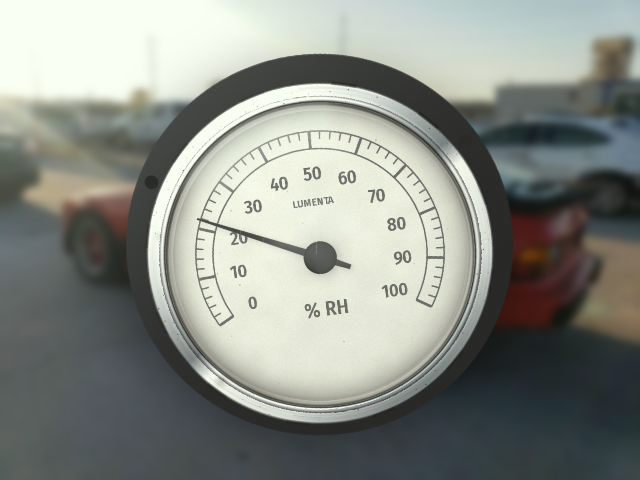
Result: **22** %
